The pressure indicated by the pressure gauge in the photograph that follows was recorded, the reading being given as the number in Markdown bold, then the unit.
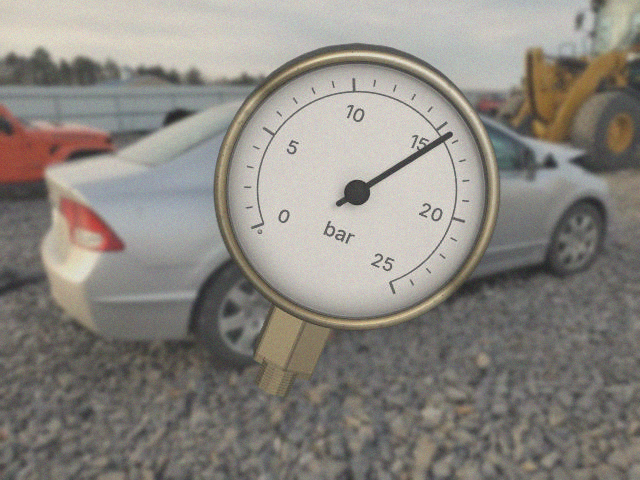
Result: **15.5** bar
